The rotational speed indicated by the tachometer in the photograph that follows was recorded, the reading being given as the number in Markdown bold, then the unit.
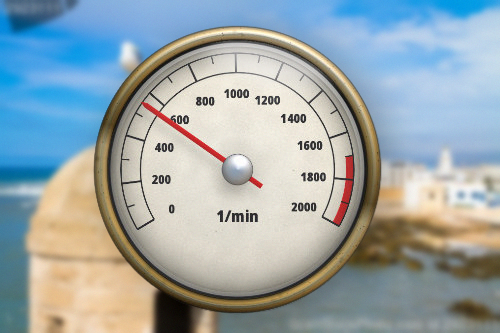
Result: **550** rpm
